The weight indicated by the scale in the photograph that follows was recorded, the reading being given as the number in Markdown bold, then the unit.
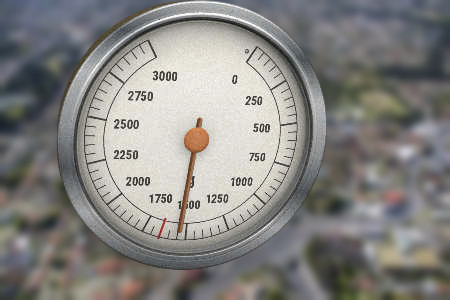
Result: **1550** g
